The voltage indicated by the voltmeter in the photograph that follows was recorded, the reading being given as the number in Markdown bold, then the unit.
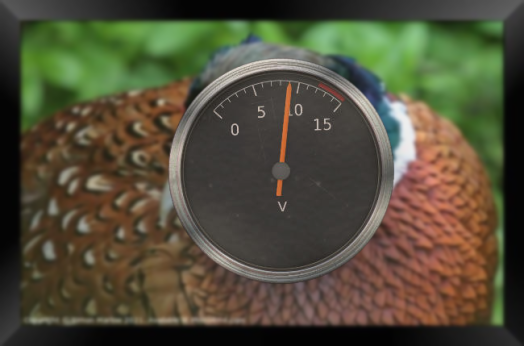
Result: **9** V
